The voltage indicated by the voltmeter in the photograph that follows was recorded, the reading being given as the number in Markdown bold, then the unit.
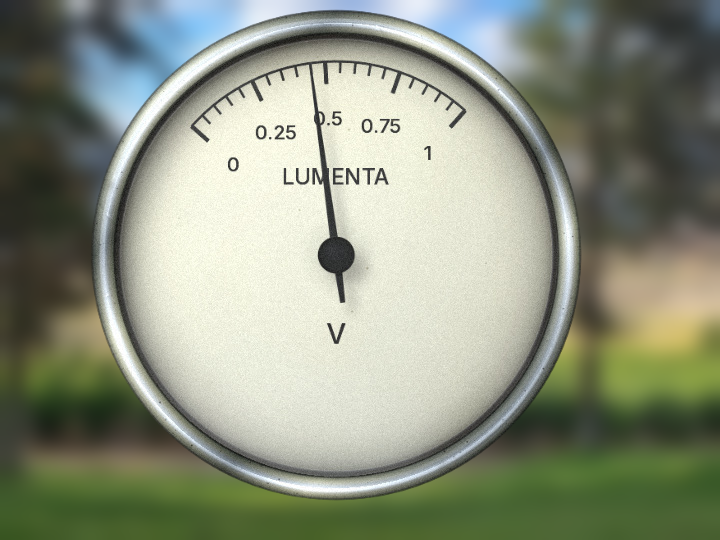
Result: **0.45** V
